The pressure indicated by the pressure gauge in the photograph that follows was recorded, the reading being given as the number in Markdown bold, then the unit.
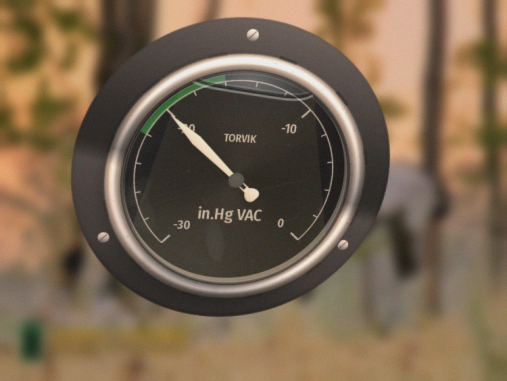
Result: **-20** inHg
